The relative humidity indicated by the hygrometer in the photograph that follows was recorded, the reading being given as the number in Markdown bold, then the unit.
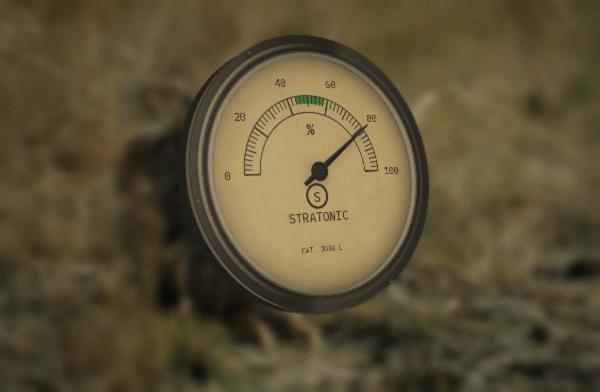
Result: **80** %
